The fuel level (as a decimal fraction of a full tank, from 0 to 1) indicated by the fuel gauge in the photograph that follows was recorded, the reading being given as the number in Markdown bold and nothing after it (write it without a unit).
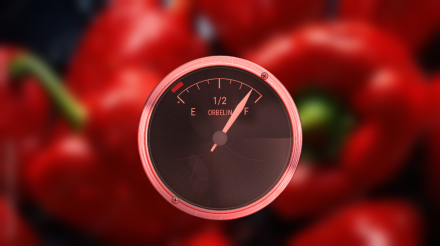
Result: **0.875**
